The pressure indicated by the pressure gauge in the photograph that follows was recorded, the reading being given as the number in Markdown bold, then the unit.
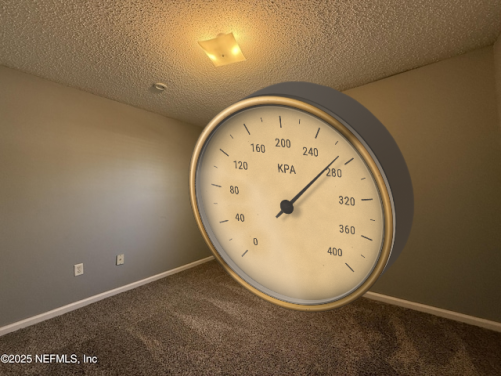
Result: **270** kPa
